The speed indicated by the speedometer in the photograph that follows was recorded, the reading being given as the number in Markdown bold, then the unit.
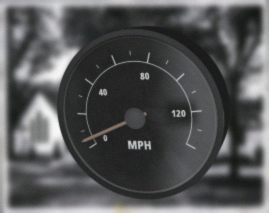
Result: **5** mph
